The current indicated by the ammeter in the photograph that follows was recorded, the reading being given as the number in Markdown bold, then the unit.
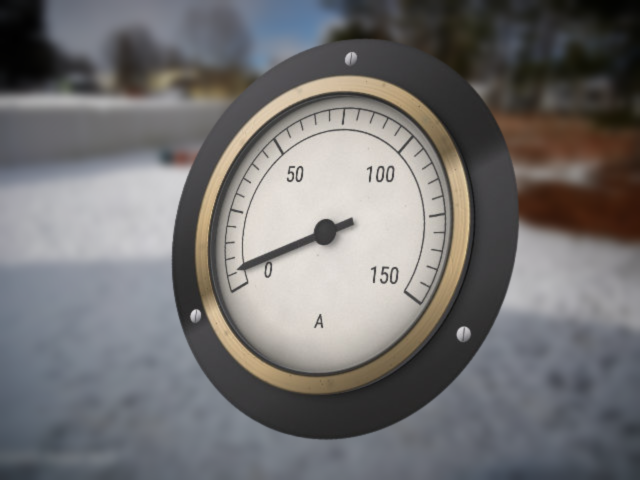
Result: **5** A
